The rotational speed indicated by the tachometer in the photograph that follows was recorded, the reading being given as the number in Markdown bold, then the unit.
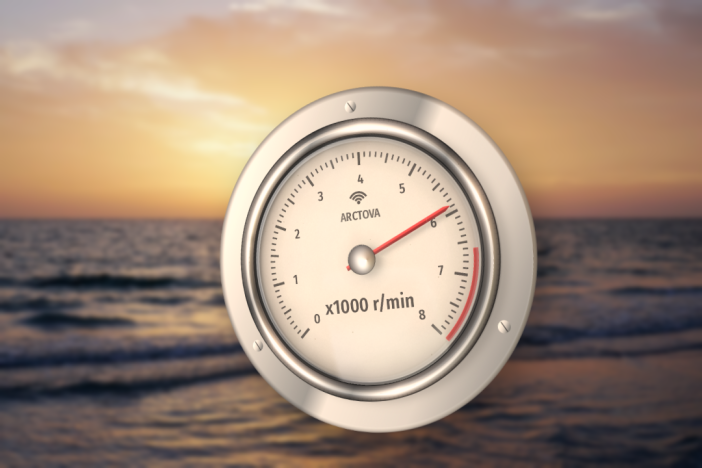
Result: **5900** rpm
